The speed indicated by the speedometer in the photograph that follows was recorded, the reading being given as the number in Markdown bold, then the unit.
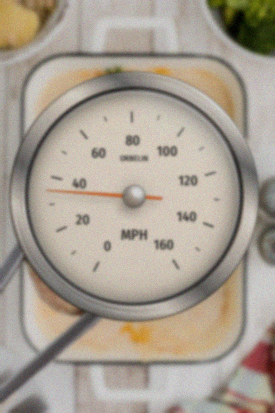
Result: **35** mph
